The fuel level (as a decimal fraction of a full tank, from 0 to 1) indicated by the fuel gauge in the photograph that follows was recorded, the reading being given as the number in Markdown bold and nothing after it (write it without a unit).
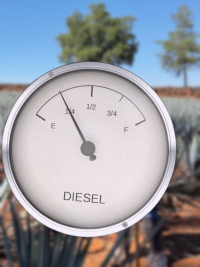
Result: **0.25**
